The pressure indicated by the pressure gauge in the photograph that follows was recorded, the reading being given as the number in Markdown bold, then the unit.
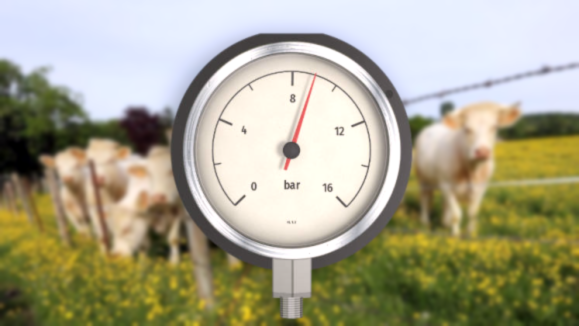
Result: **9** bar
